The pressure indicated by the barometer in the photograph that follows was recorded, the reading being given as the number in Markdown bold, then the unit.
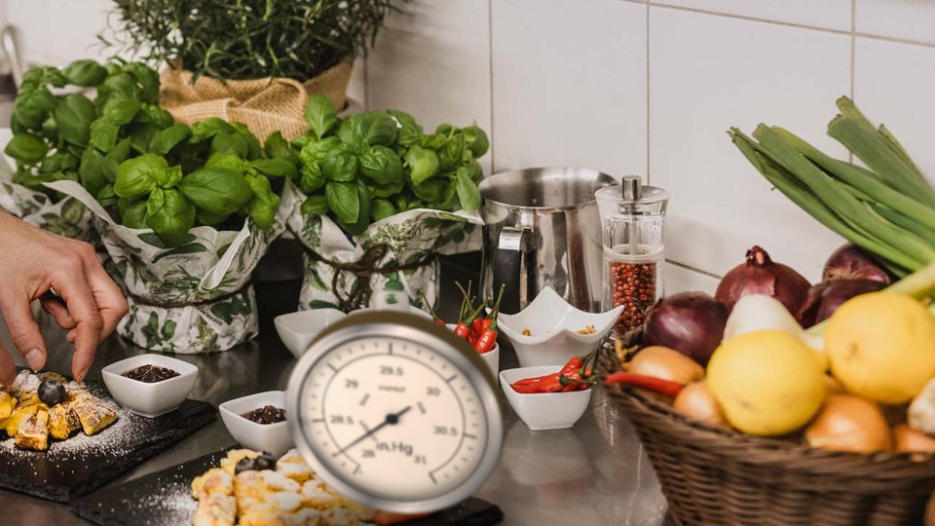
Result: **28.2** inHg
